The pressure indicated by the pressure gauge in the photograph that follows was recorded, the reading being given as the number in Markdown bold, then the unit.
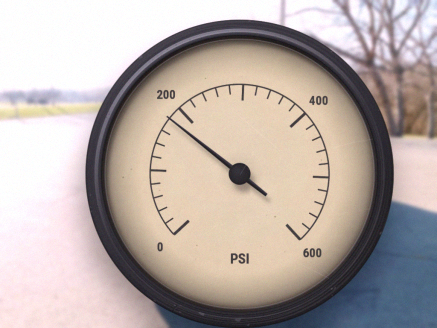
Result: **180** psi
